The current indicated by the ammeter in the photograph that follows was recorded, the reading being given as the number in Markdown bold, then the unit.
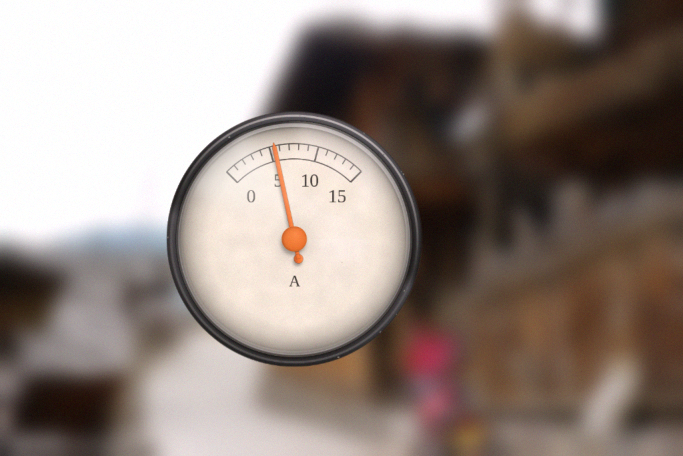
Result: **5.5** A
